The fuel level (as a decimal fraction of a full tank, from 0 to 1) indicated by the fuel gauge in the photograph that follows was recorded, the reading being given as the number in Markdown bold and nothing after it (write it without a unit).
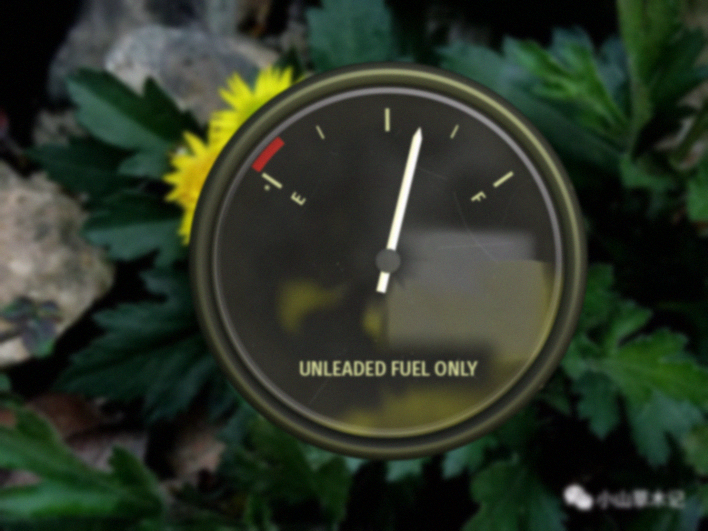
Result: **0.625**
